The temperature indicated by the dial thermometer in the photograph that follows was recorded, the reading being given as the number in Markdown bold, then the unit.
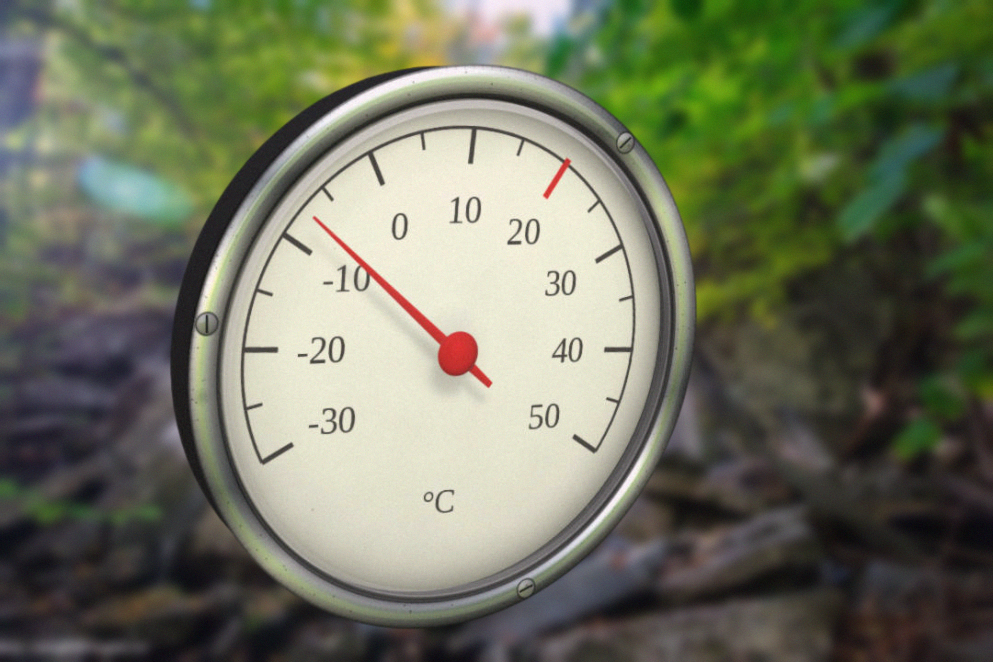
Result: **-7.5** °C
